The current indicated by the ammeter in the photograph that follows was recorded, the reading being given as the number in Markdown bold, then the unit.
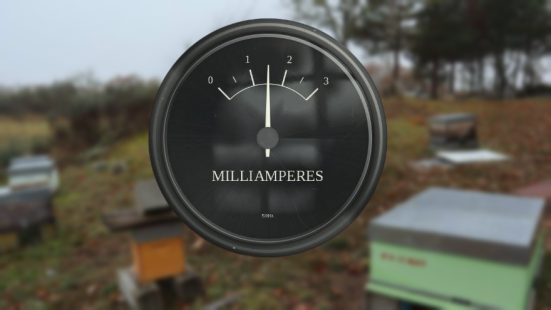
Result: **1.5** mA
